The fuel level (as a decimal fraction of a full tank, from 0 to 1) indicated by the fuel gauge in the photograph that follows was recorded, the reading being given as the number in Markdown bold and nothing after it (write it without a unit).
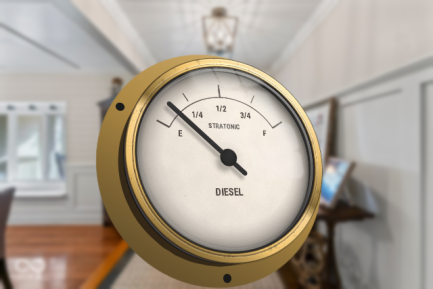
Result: **0.125**
